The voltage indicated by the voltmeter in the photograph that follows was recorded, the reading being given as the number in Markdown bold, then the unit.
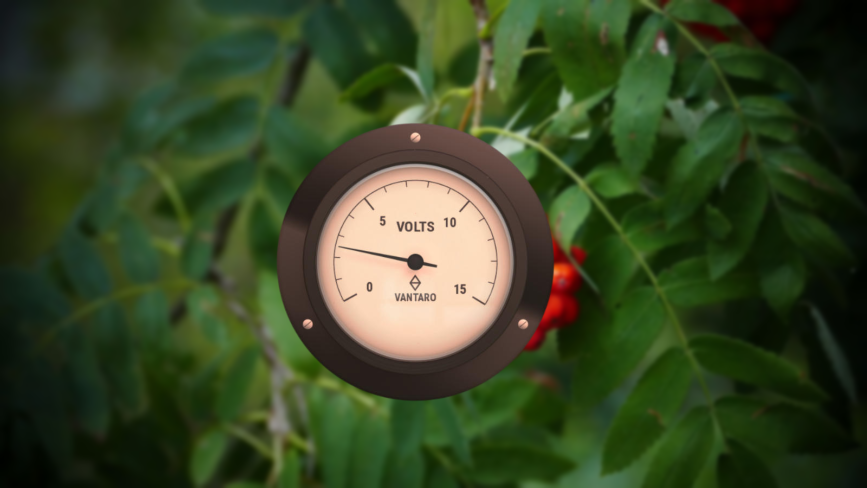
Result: **2.5** V
